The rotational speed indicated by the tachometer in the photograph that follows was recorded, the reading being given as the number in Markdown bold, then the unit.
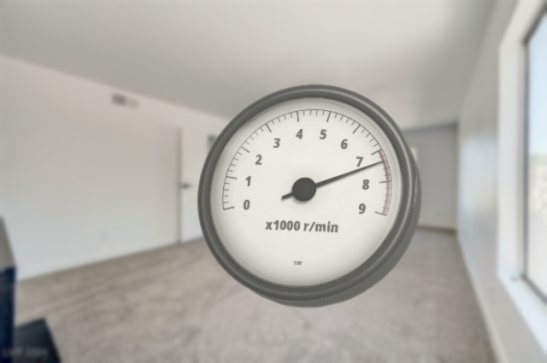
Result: **7400** rpm
